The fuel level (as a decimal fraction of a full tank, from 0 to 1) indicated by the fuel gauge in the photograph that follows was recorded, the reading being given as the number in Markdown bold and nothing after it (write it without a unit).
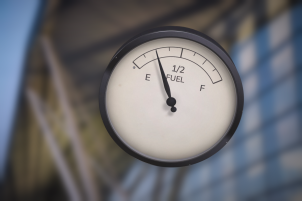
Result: **0.25**
